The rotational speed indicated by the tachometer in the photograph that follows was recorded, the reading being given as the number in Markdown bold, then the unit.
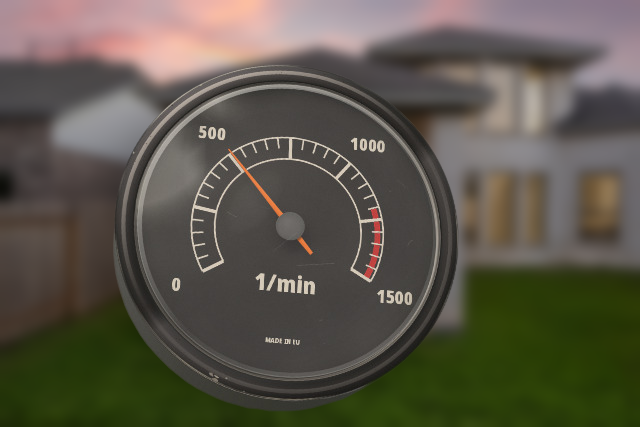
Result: **500** rpm
